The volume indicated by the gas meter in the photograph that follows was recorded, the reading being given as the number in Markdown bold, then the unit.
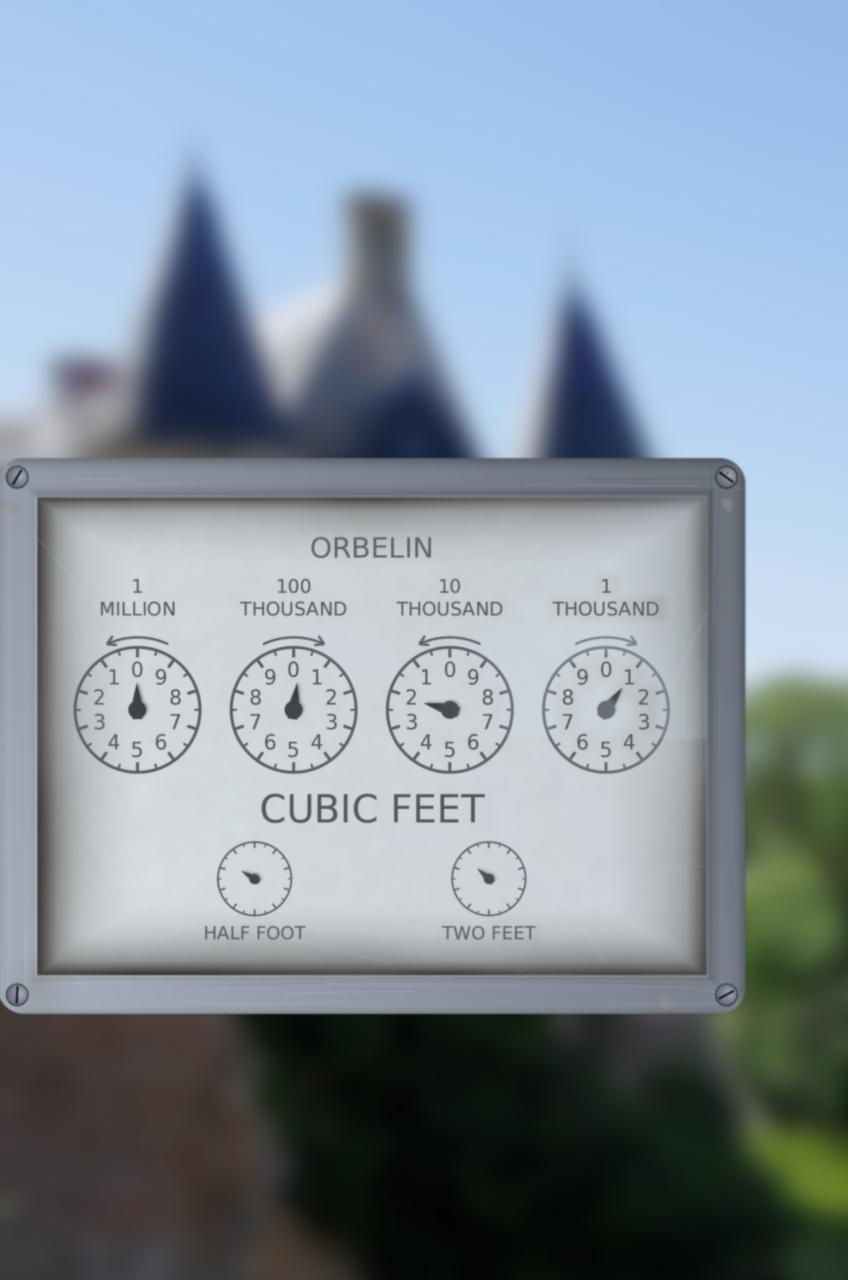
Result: **2100** ft³
